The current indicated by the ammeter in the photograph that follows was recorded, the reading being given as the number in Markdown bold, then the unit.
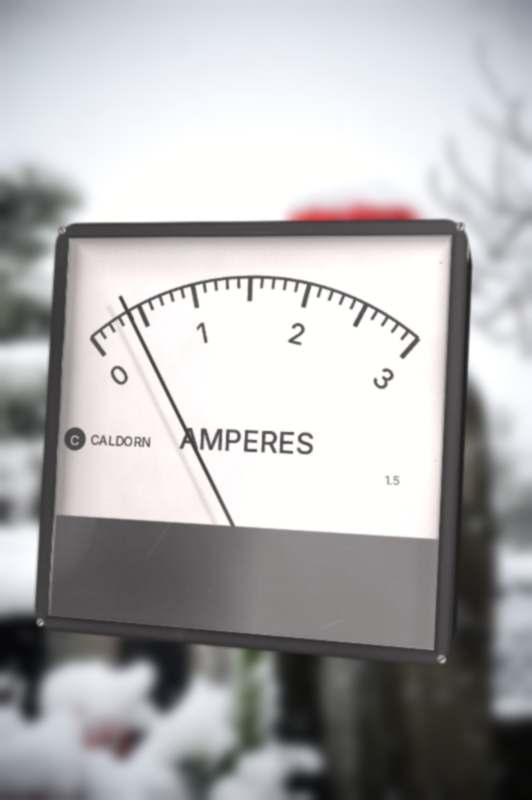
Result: **0.4** A
